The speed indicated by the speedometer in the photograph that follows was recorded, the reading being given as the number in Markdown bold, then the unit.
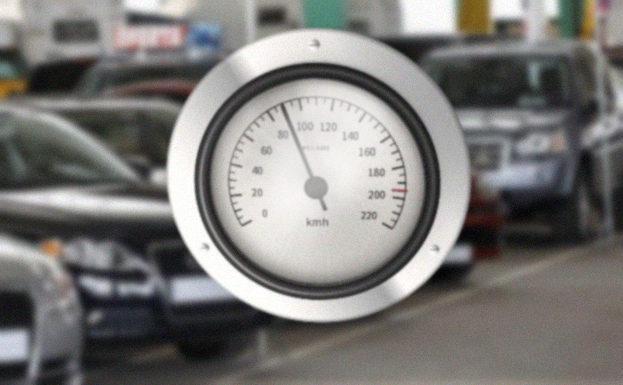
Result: **90** km/h
